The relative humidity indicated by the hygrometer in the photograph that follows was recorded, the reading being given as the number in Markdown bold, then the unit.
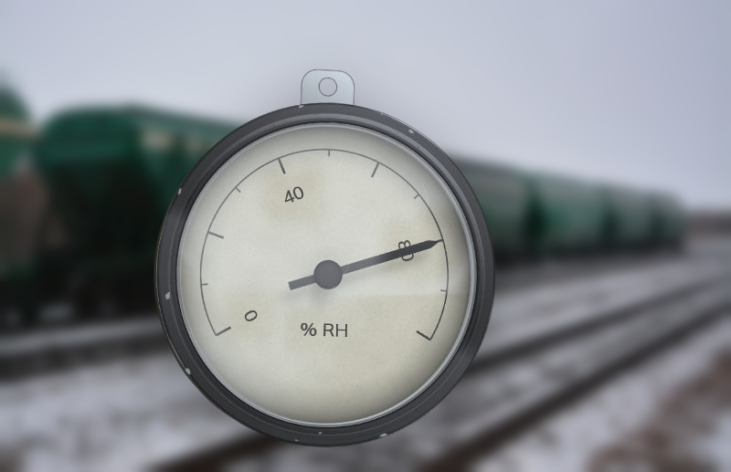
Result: **80** %
